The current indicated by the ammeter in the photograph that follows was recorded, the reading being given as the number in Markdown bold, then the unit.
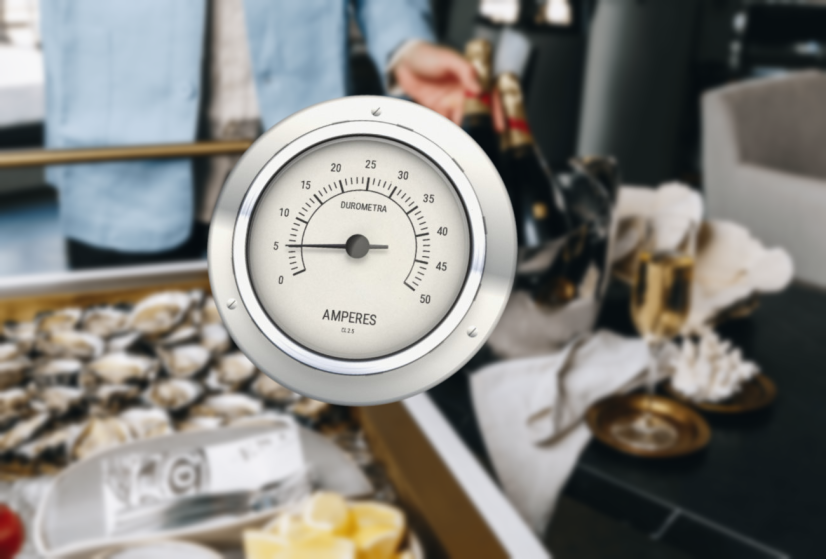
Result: **5** A
